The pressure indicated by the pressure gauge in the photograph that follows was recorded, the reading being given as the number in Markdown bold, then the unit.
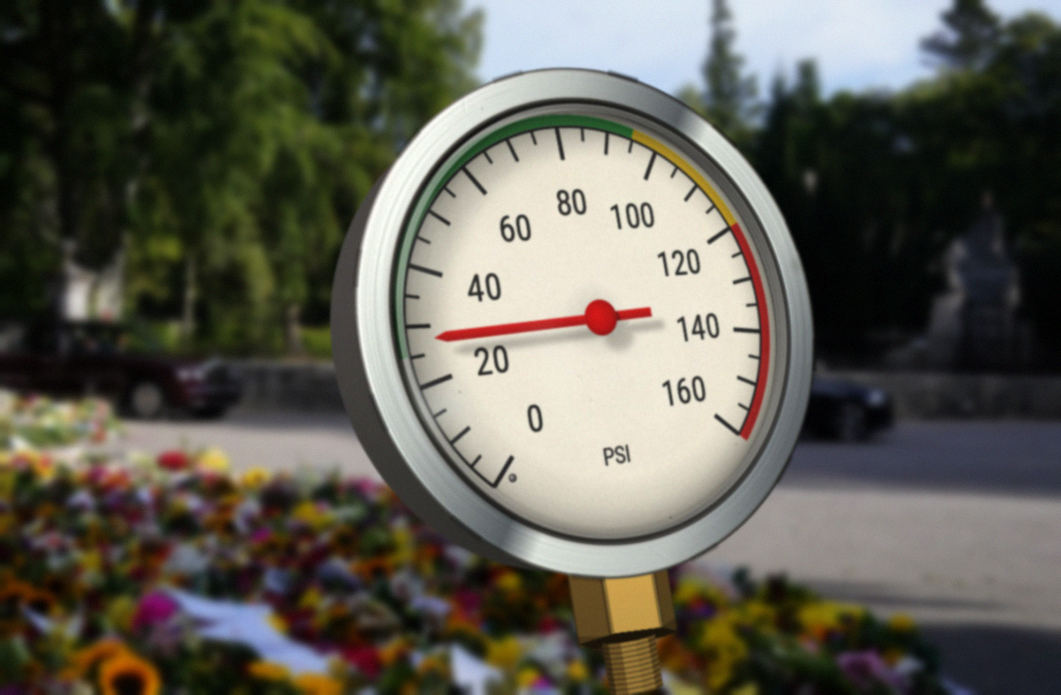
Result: **27.5** psi
